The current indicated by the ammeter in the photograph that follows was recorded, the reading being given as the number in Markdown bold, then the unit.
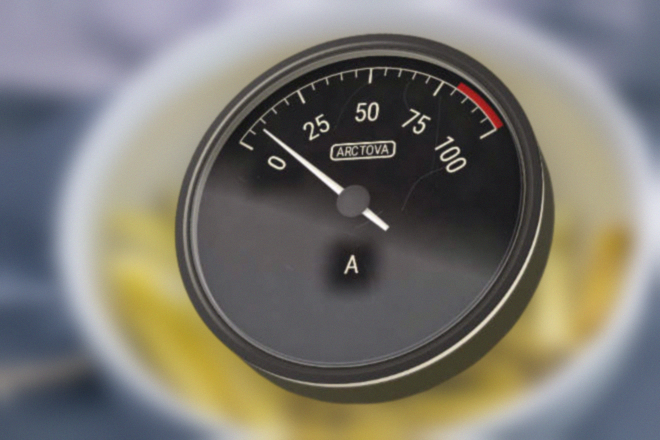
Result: **7.5** A
